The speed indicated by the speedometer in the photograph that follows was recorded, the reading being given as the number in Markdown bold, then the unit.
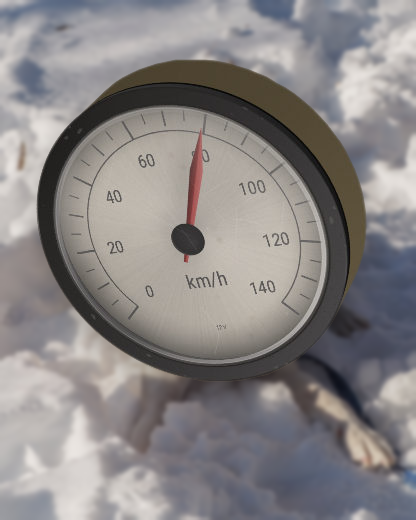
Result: **80** km/h
